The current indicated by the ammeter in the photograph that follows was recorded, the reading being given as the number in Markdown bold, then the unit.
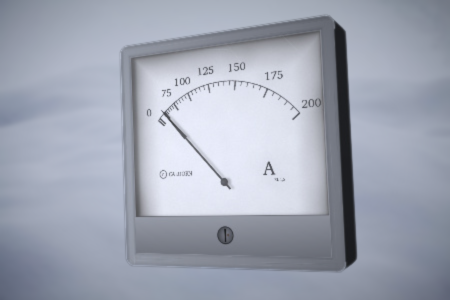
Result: **50** A
